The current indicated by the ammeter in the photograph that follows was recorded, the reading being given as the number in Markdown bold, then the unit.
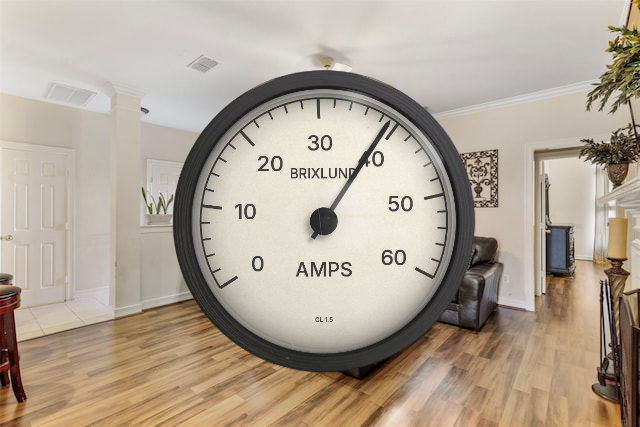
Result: **39** A
